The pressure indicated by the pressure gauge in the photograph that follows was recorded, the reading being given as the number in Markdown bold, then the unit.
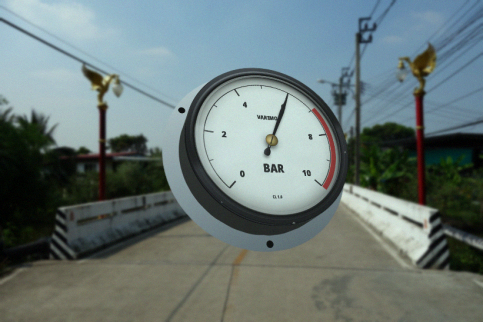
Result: **6** bar
